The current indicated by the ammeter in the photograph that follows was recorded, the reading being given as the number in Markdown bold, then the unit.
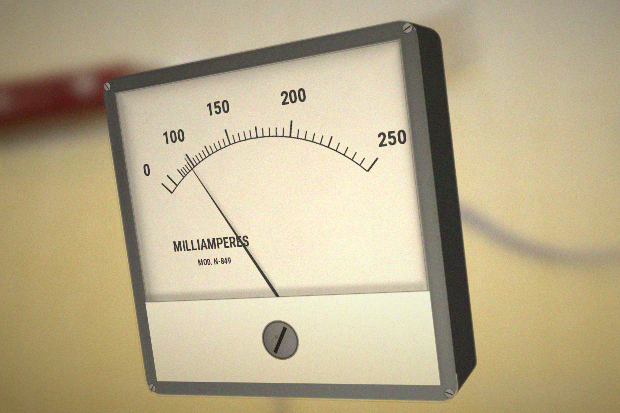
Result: **100** mA
